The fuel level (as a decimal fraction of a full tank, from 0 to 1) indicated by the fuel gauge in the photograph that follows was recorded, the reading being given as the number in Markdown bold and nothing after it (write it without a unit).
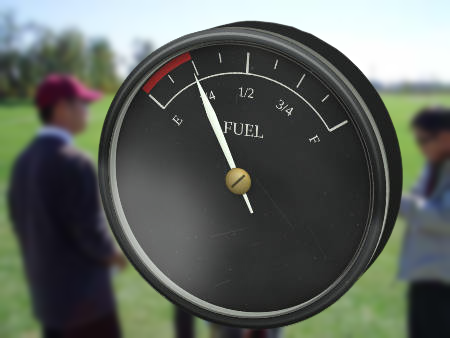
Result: **0.25**
